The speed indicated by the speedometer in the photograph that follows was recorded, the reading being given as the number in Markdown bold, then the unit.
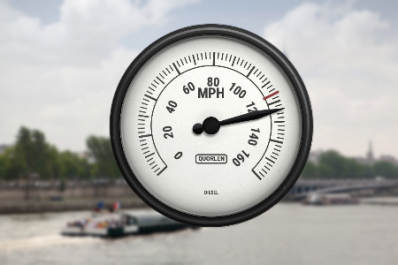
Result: **124** mph
